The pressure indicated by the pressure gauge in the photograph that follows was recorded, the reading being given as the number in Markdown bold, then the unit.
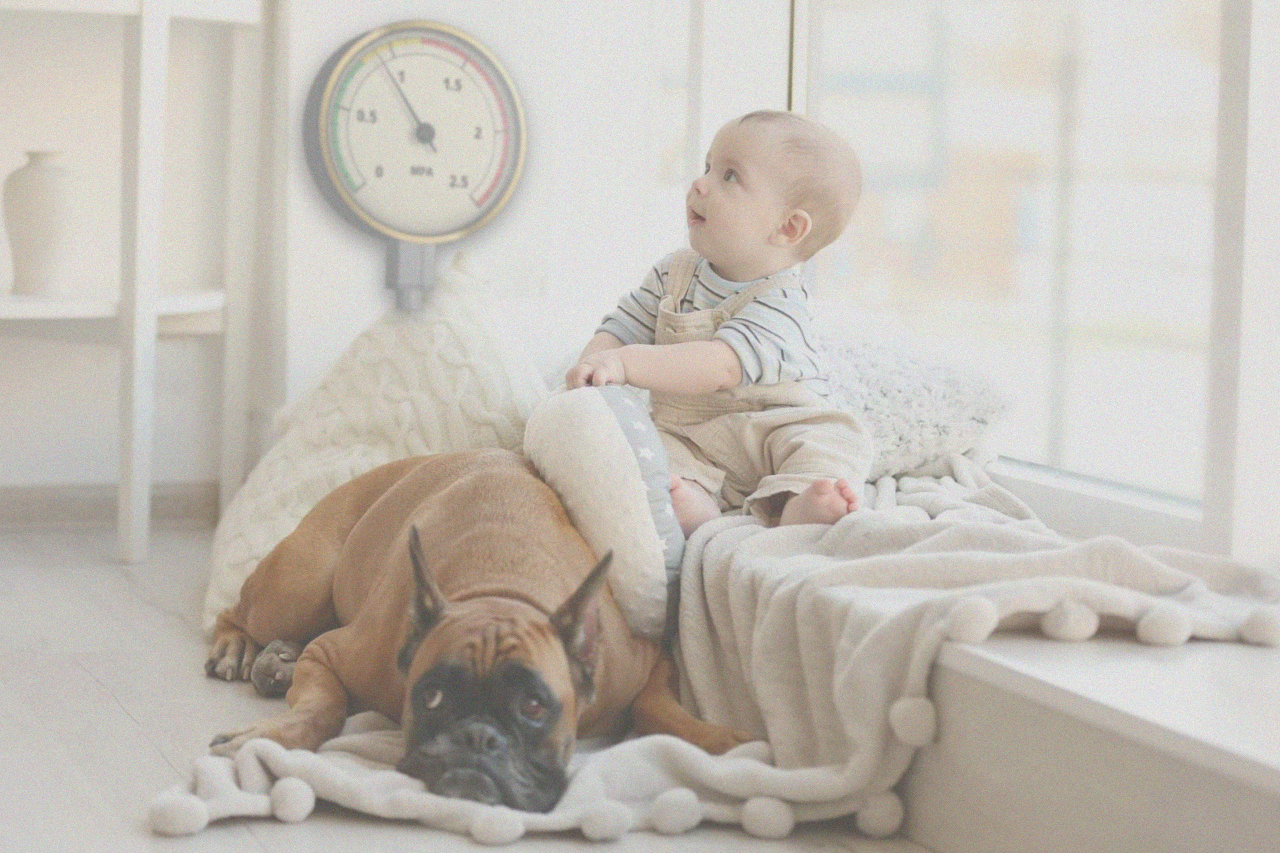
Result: **0.9** MPa
